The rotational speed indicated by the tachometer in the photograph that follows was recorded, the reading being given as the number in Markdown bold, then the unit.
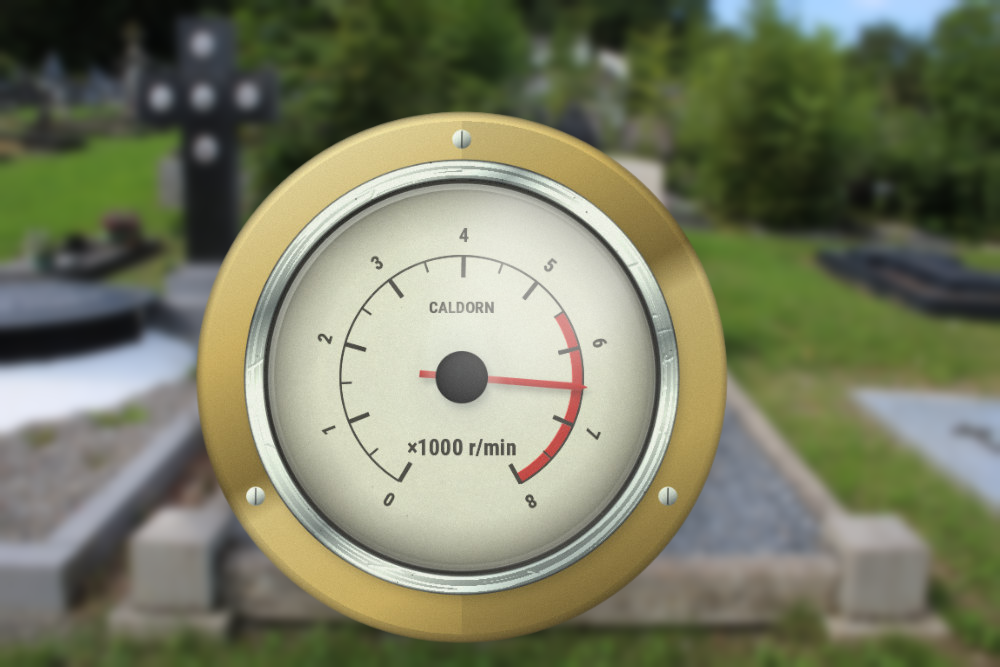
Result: **6500** rpm
